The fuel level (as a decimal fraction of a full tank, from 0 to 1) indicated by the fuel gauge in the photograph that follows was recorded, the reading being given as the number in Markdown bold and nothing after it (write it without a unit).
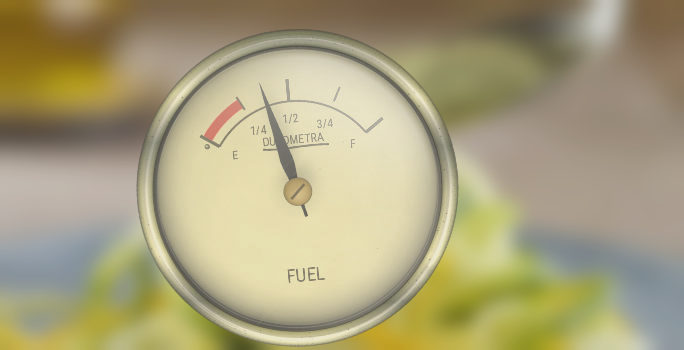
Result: **0.375**
